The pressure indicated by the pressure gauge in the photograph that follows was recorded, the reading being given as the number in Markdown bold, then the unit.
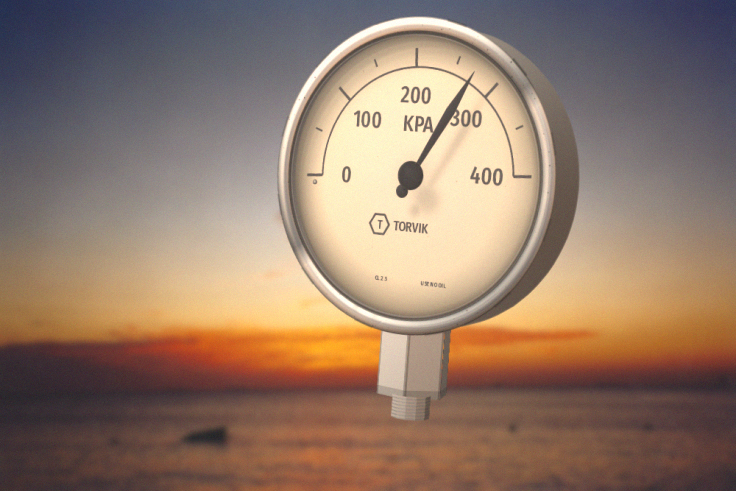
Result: **275** kPa
